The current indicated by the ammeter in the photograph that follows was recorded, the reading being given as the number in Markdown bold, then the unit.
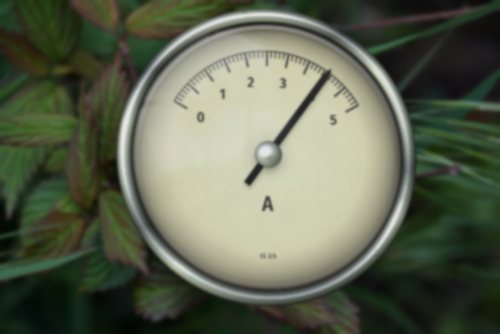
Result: **4** A
